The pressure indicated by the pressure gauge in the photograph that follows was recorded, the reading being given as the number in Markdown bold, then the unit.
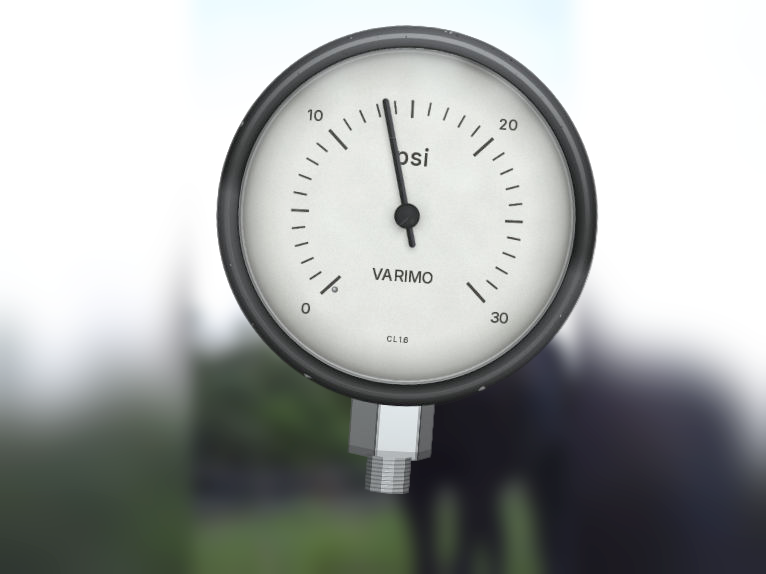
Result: **13.5** psi
